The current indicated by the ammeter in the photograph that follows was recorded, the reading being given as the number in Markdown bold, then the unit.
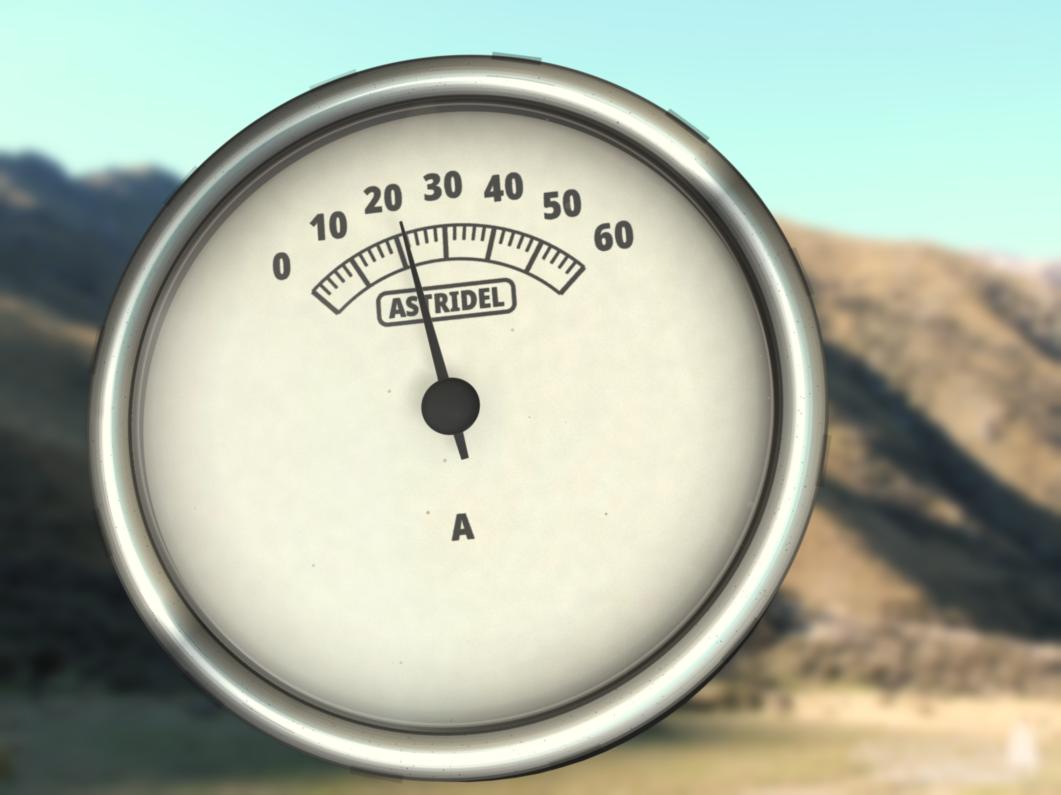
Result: **22** A
